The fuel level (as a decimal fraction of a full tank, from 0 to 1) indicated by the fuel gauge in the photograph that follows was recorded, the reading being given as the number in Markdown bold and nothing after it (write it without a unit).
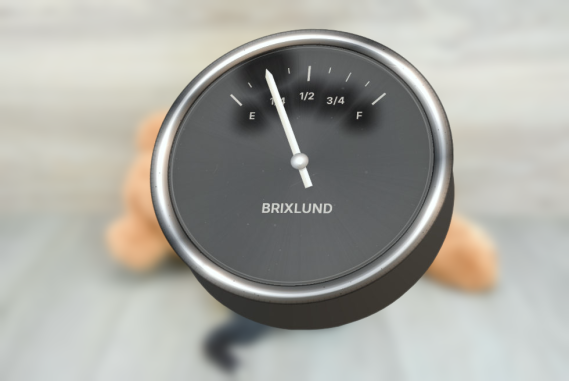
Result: **0.25**
